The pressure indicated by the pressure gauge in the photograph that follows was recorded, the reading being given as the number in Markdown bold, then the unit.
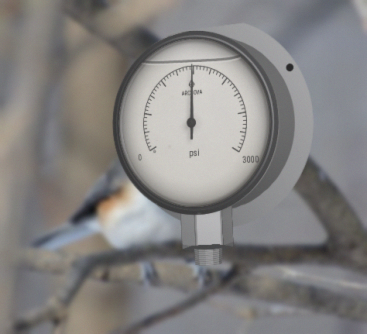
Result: **1500** psi
